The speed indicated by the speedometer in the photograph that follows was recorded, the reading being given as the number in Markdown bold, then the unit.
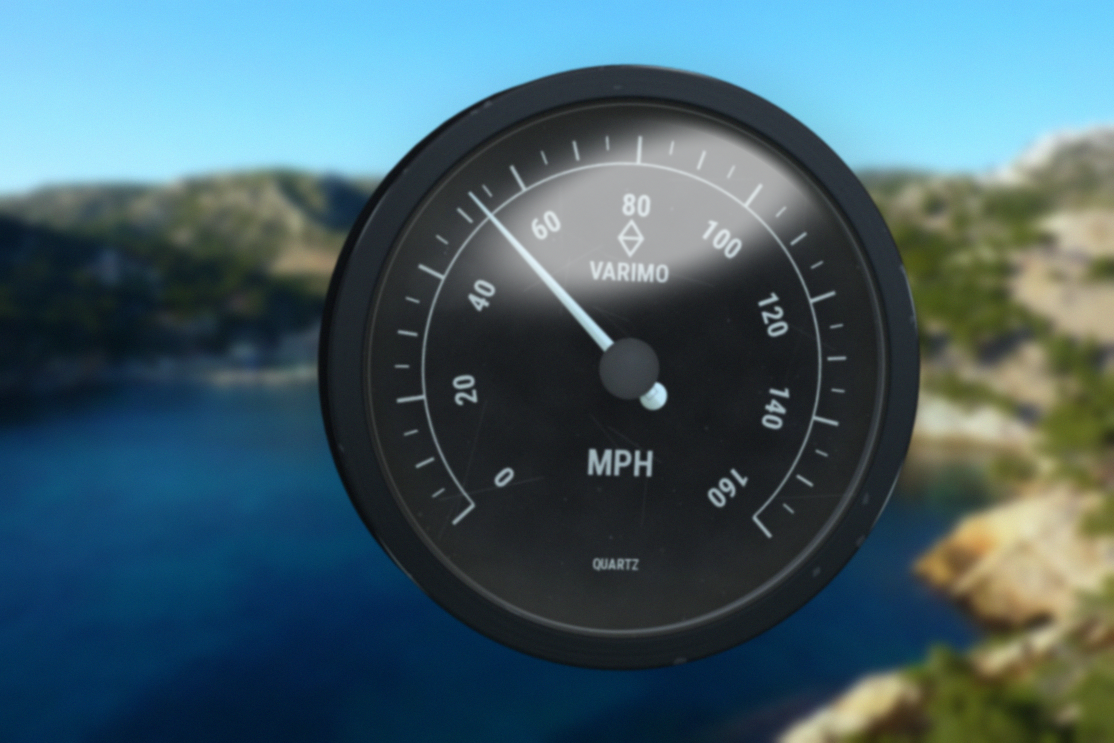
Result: **52.5** mph
